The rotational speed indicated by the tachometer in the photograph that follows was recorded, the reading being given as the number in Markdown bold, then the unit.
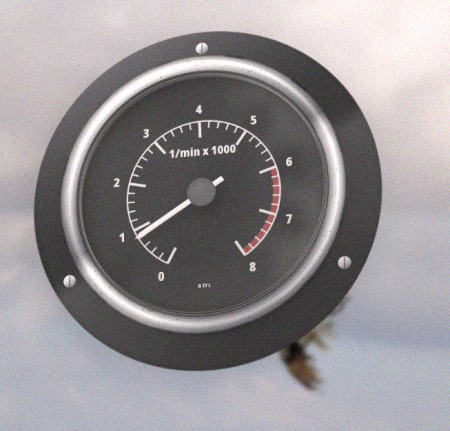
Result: **800** rpm
